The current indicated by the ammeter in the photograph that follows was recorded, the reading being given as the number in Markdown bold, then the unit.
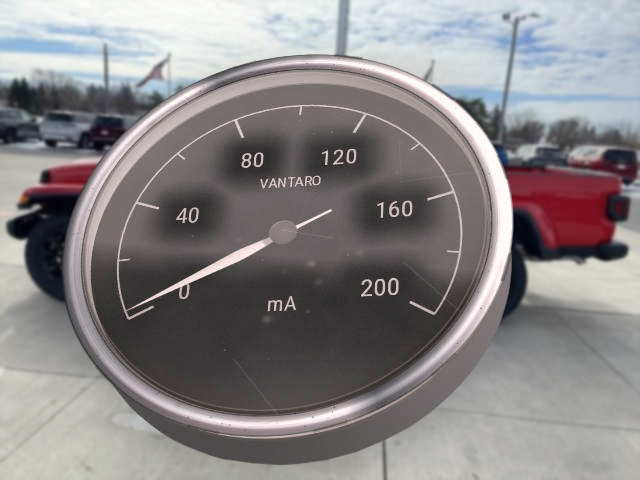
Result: **0** mA
